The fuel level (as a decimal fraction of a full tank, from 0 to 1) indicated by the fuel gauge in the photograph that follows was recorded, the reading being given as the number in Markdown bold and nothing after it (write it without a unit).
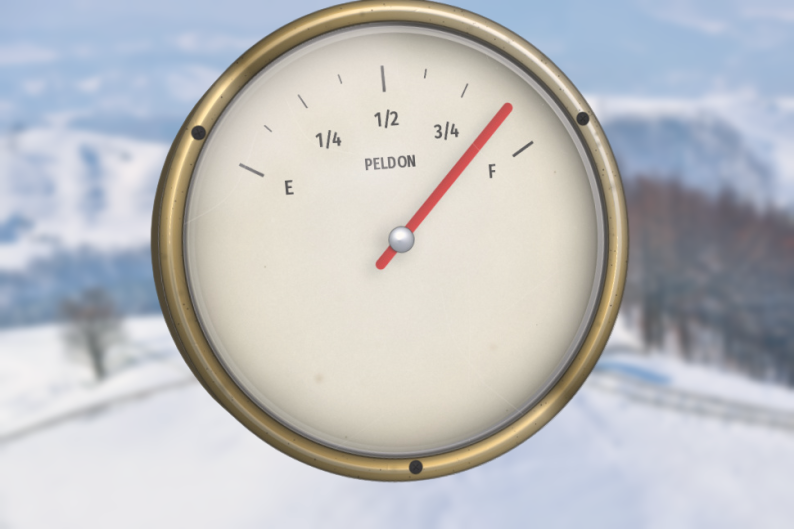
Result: **0.875**
